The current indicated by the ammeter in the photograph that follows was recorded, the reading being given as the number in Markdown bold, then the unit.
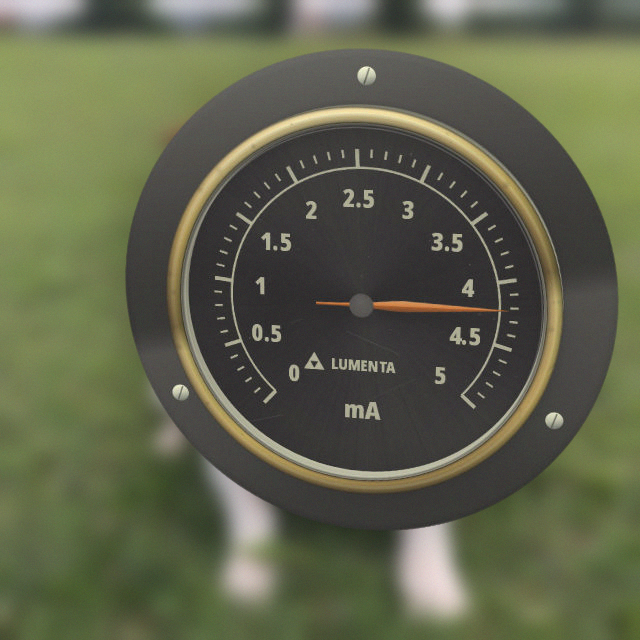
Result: **4.2** mA
